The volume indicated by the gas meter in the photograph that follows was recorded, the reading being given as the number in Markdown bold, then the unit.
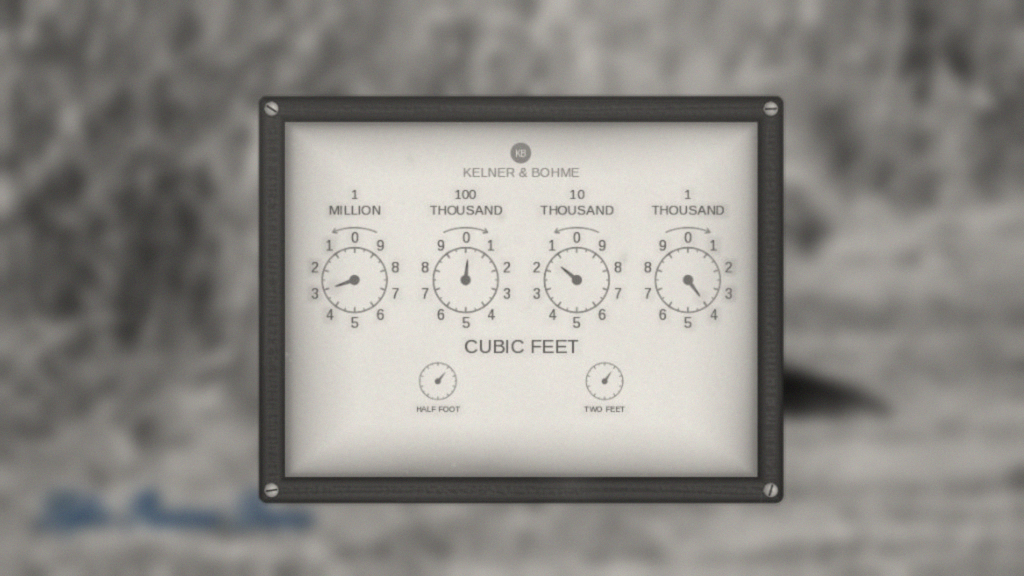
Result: **301400** ft³
